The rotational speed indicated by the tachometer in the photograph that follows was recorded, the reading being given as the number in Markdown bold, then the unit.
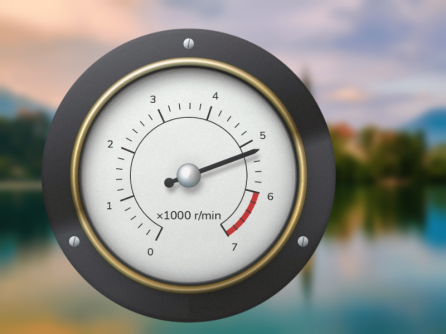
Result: **5200** rpm
